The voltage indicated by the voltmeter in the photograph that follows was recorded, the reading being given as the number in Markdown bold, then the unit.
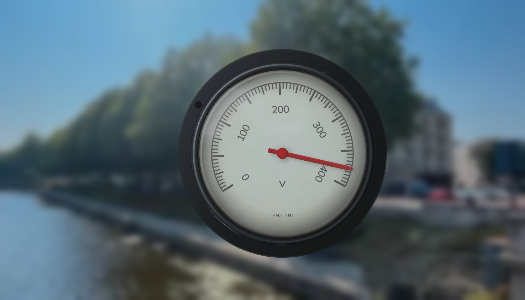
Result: **375** V
